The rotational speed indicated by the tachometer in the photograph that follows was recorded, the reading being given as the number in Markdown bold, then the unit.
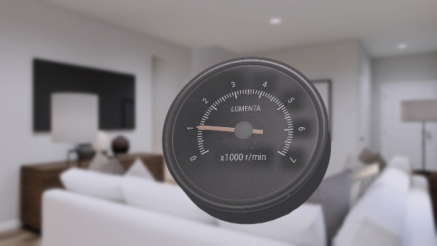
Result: **1000** rpm
